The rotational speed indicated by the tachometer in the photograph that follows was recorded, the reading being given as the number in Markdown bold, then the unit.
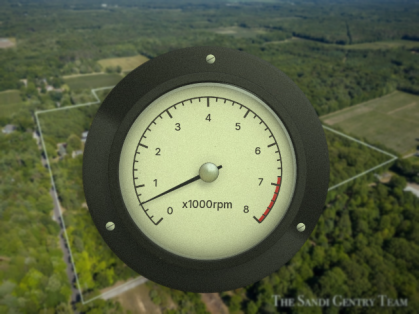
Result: **600** rpm
